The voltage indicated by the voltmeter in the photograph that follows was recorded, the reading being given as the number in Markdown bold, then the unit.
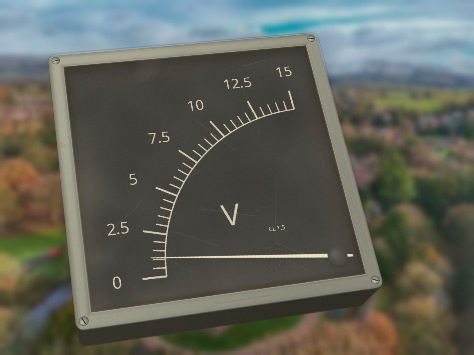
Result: **1** V
